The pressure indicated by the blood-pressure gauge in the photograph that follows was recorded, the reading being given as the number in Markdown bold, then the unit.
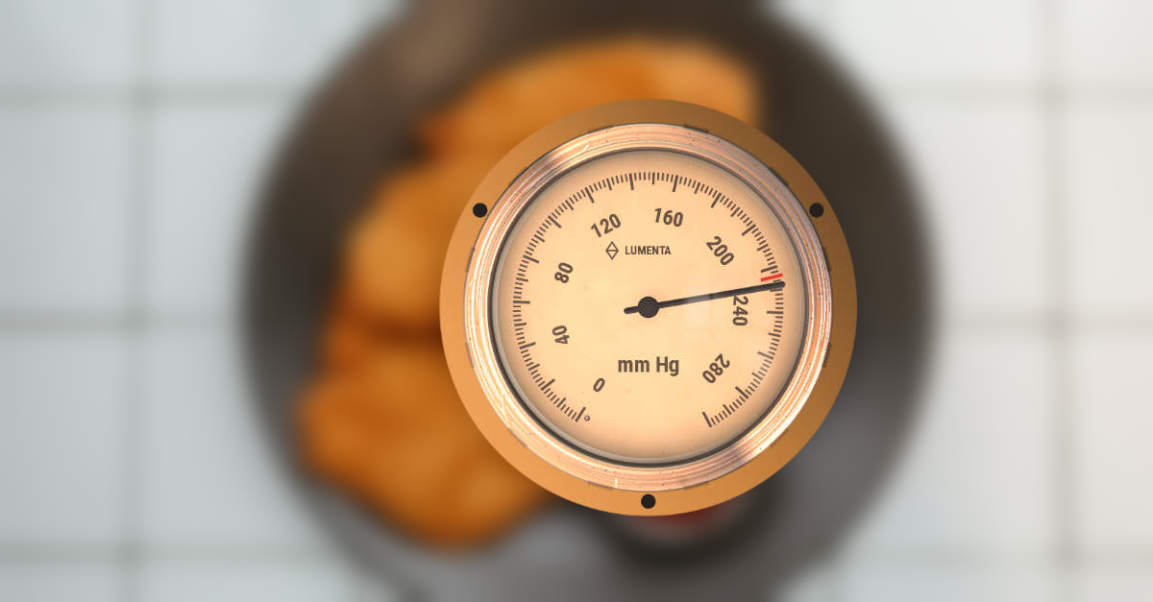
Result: **228** mmHg
